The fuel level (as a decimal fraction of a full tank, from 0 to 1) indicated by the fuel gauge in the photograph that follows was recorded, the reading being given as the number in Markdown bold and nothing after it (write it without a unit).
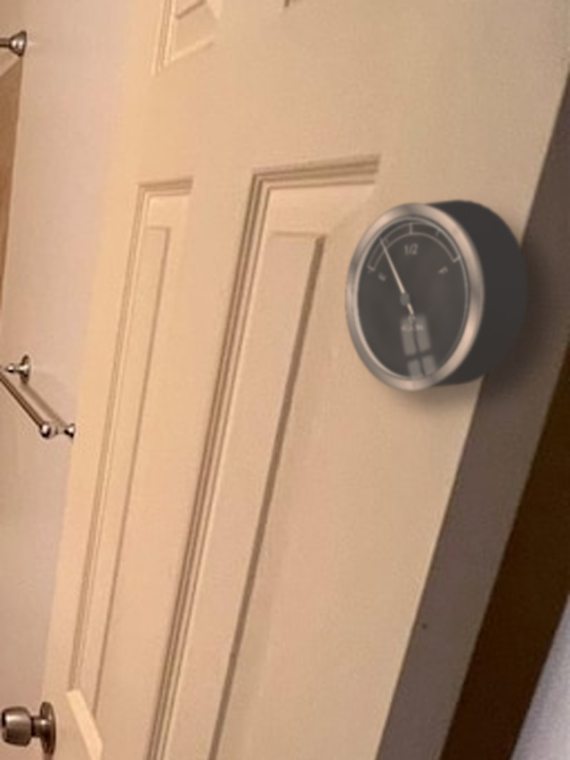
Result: **0.25**
